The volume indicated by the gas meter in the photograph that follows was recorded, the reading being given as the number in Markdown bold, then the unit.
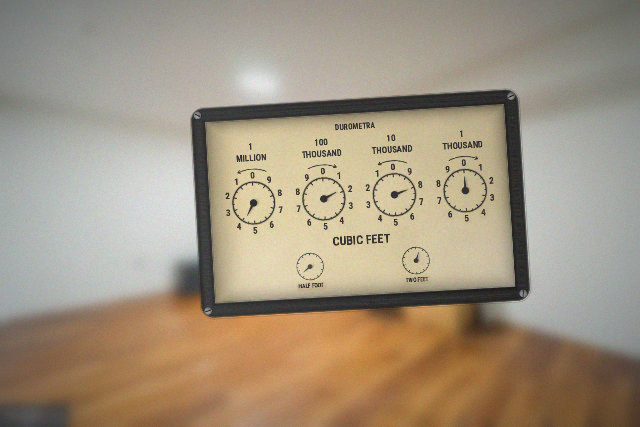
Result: **418000** ft³
